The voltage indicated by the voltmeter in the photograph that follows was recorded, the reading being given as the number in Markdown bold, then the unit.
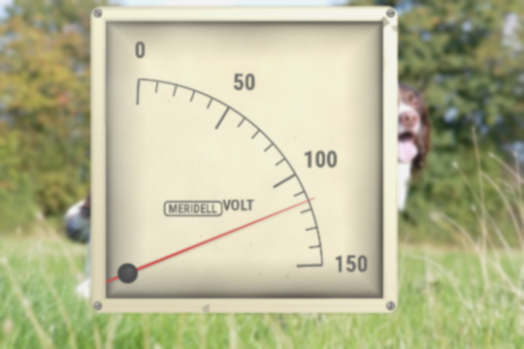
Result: **115** V
